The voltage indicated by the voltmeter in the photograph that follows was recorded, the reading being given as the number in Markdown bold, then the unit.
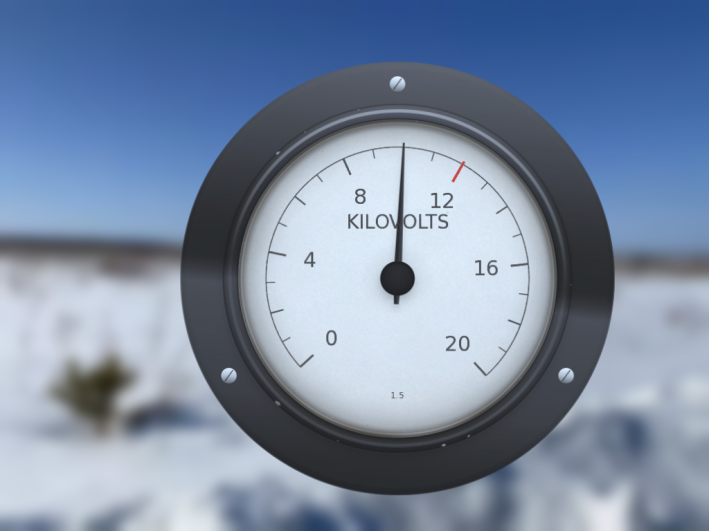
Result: **10** kV
